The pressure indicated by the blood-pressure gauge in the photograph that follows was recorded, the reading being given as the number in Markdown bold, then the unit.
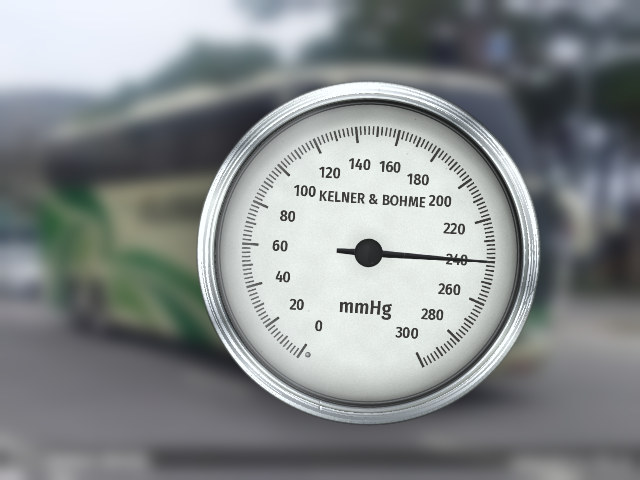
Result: **240** mmHg
